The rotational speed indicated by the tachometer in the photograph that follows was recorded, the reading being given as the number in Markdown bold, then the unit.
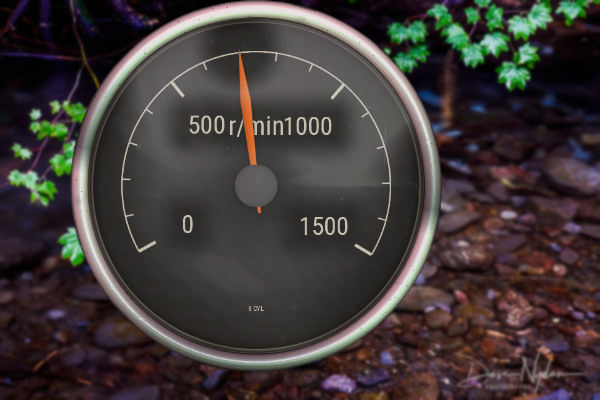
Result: **700** rpm
